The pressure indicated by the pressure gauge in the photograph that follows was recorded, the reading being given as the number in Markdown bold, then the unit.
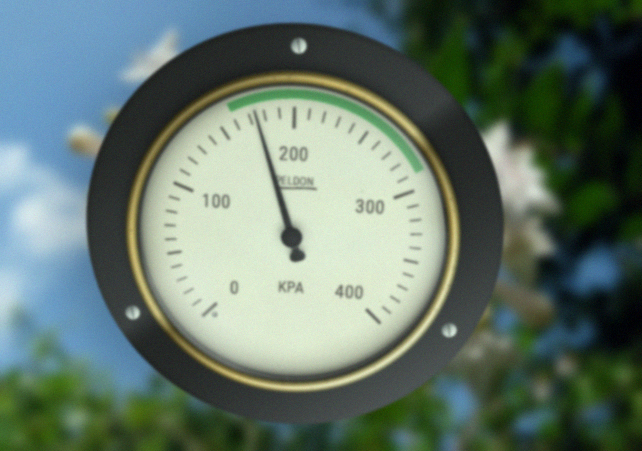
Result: **175** kPa
